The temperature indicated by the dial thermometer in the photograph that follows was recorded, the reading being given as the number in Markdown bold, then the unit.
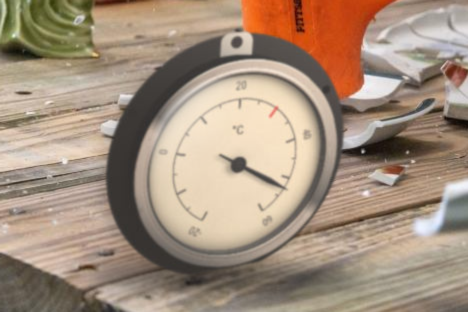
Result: **52.5** °C
